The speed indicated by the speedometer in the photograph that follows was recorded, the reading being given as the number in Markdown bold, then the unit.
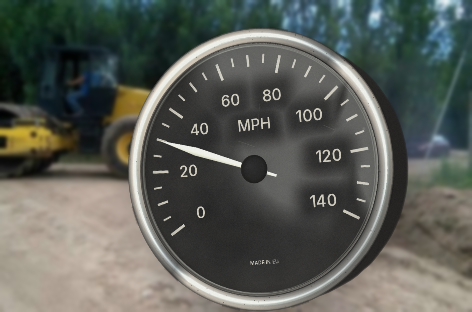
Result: **30** mph
